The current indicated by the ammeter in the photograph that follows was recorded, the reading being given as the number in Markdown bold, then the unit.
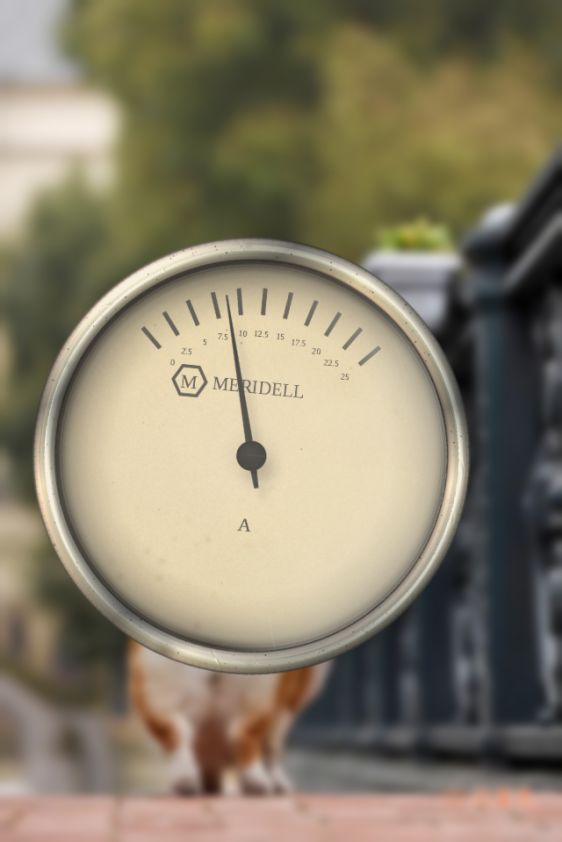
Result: **8.75** A
